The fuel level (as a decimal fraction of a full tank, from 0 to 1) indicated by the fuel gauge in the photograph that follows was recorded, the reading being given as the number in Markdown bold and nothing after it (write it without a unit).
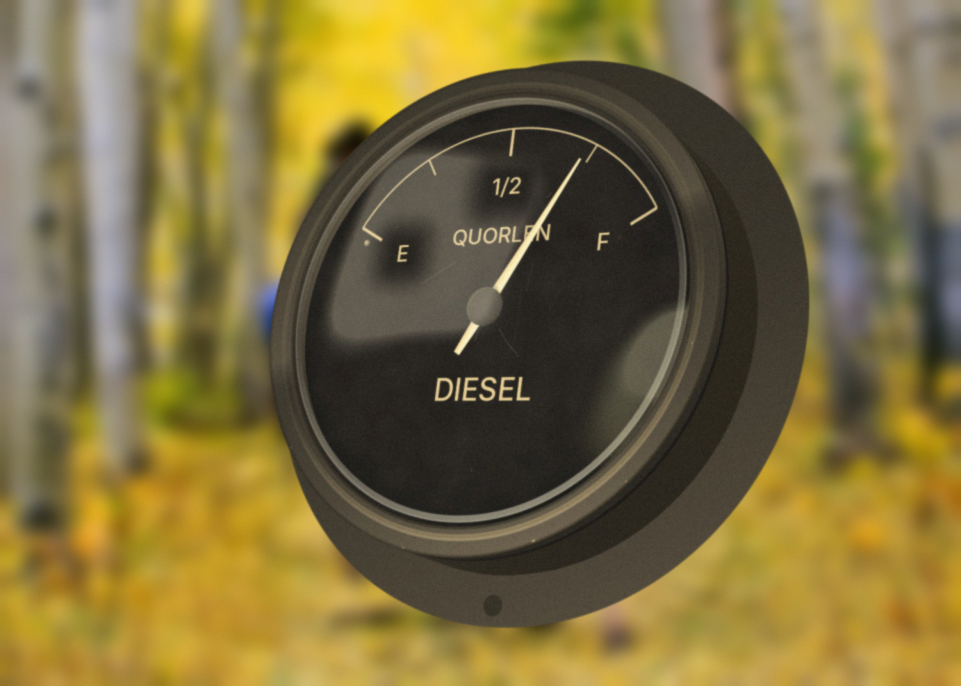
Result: **0.75**
